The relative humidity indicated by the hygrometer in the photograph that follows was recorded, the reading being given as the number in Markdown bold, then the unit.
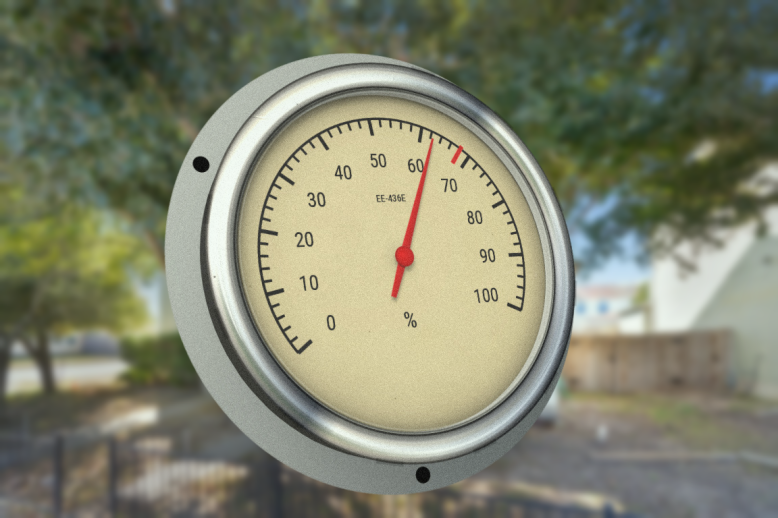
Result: **62** %
